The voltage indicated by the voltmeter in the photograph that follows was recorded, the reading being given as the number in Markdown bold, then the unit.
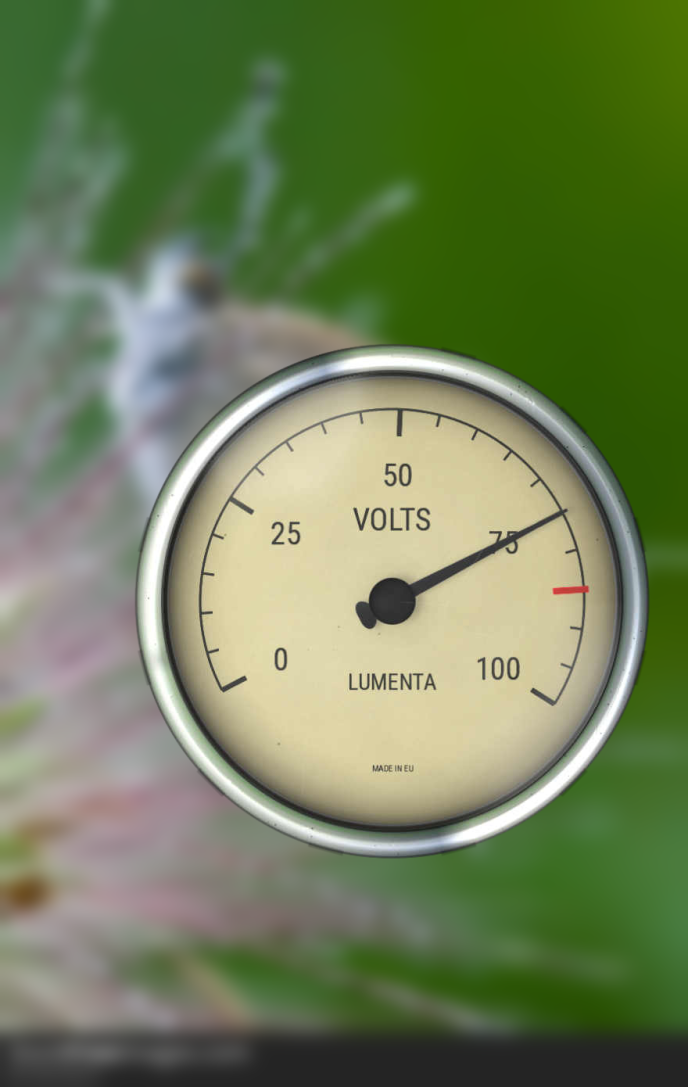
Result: **75** V
